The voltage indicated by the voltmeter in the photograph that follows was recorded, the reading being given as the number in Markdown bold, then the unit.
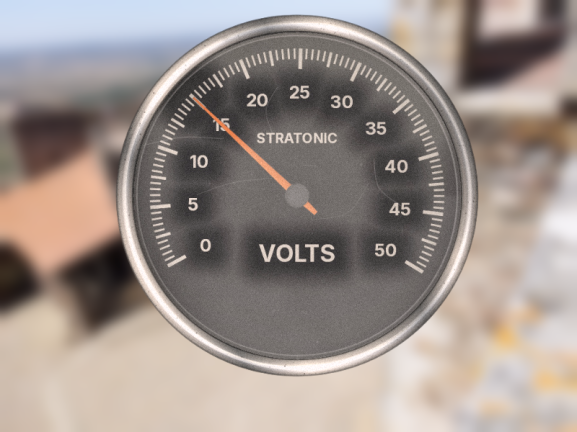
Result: **15** V
